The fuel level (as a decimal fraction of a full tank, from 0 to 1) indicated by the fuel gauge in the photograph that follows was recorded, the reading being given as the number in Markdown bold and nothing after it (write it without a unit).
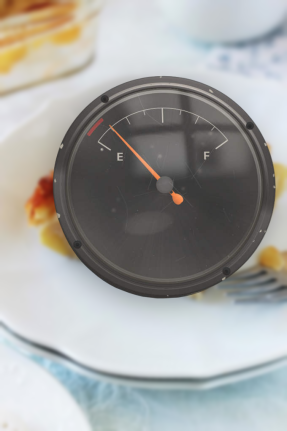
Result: **0.125**
